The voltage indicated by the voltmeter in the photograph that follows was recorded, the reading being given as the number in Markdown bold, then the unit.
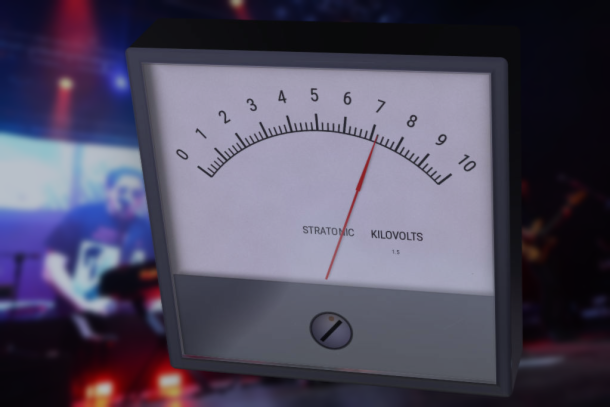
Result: **7.2** kV
